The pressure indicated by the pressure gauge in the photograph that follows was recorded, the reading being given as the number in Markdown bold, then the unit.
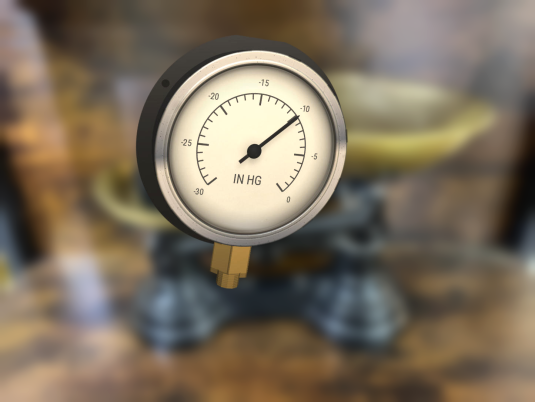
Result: **-10** inHg
